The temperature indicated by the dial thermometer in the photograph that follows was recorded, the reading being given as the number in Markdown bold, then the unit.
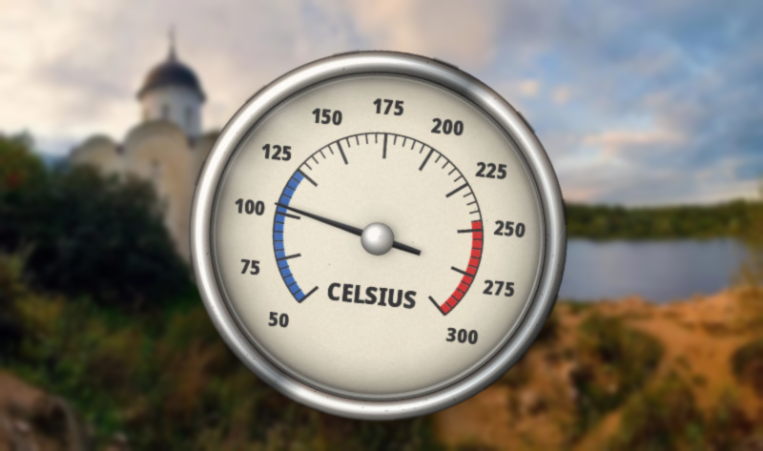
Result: **105** °C
